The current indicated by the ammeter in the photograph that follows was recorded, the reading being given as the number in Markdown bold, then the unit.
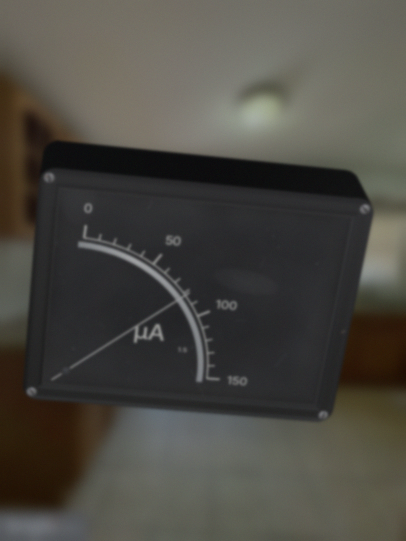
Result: **80** µA
